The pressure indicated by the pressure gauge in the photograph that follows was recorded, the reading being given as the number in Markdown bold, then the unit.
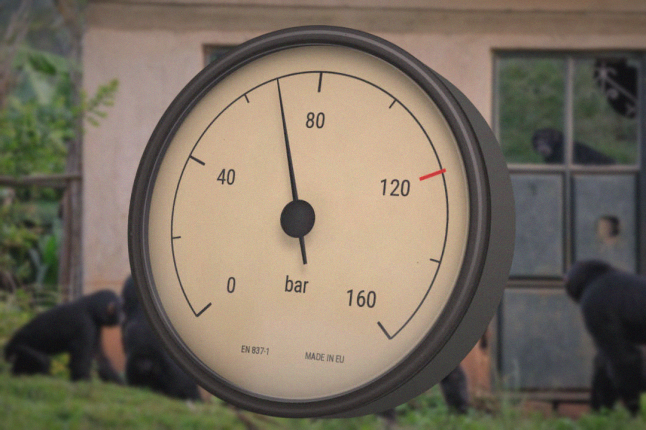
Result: **70** bar
